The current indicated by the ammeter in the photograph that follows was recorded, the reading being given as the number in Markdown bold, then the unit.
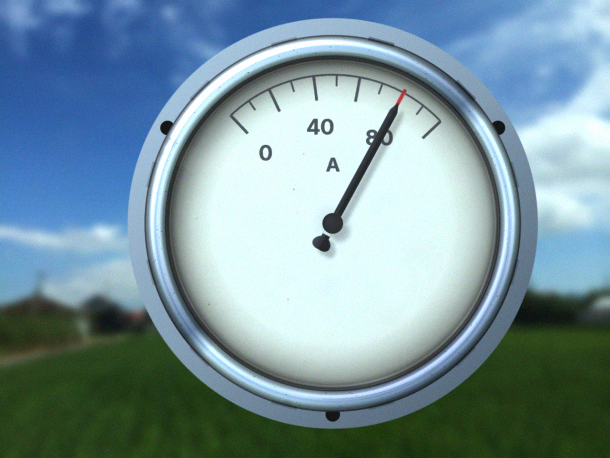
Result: **80** A
